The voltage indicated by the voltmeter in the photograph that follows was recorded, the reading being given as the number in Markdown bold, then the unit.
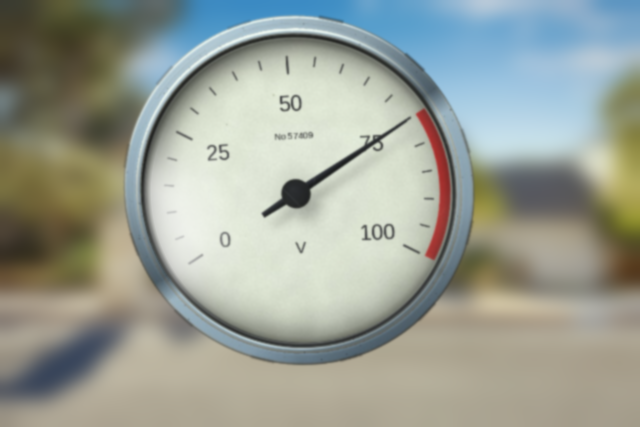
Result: **75** V
